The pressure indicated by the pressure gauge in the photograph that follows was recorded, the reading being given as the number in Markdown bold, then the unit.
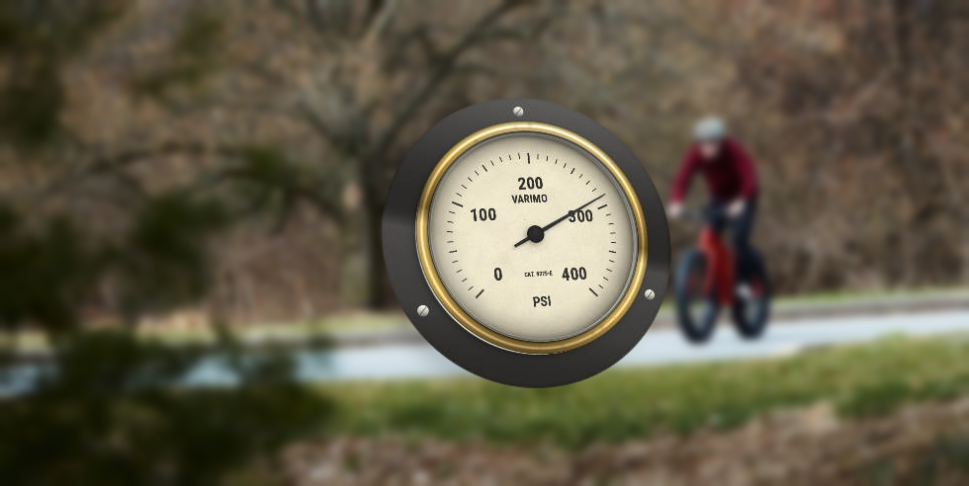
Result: **290** psi
